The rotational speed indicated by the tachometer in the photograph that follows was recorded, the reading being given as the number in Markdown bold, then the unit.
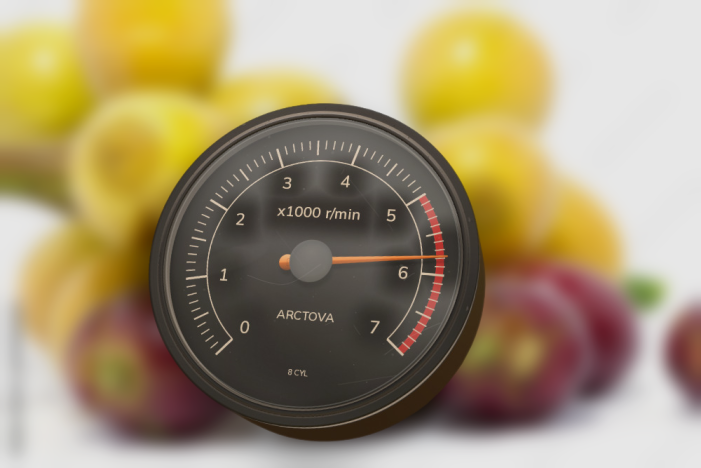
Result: **5800** rpm
